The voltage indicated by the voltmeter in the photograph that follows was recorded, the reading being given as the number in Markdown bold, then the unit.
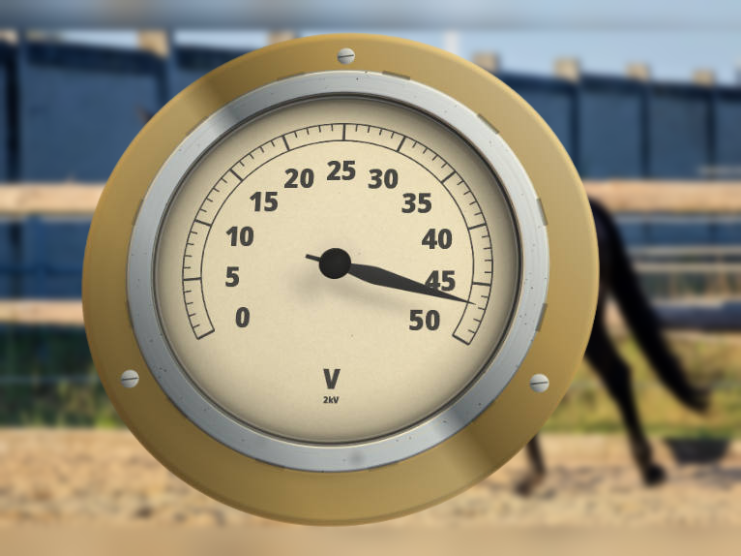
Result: **47** V
